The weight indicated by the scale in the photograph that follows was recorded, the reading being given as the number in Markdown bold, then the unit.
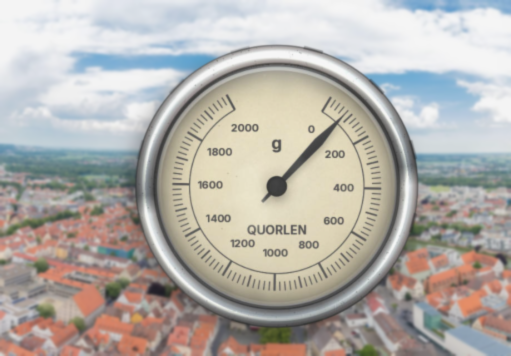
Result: **80** g
